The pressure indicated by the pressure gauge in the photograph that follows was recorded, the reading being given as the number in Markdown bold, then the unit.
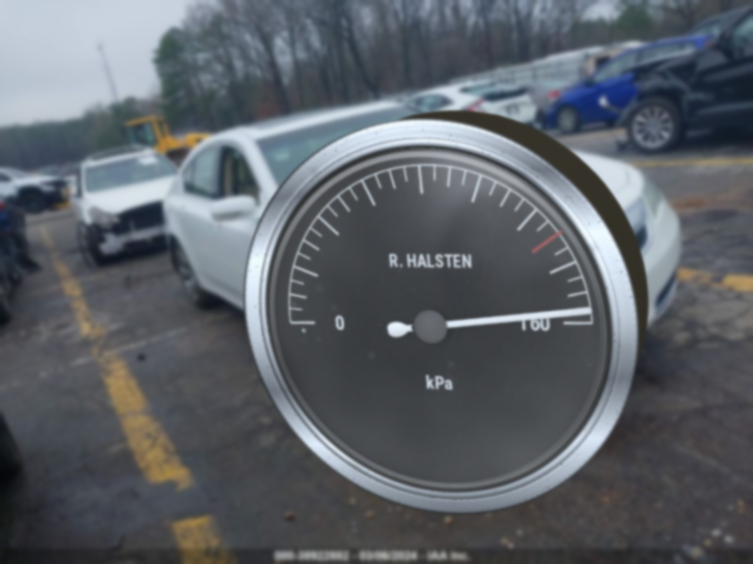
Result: **155** kPa
